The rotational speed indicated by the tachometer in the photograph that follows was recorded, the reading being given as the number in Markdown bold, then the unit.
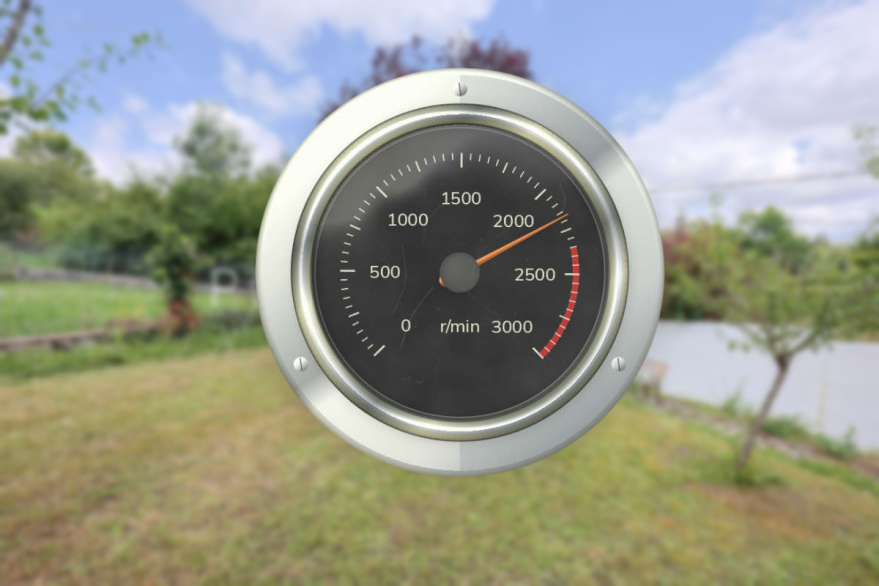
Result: **2175** rpm
